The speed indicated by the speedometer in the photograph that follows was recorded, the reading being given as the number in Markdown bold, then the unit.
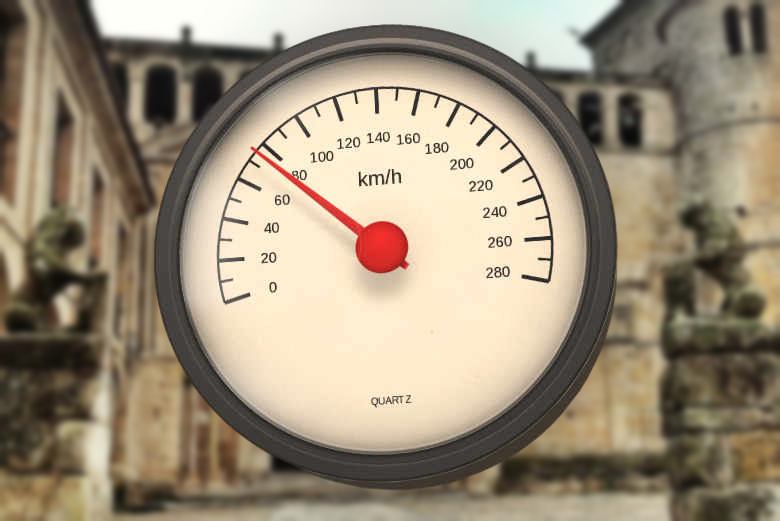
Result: **75** km/h
